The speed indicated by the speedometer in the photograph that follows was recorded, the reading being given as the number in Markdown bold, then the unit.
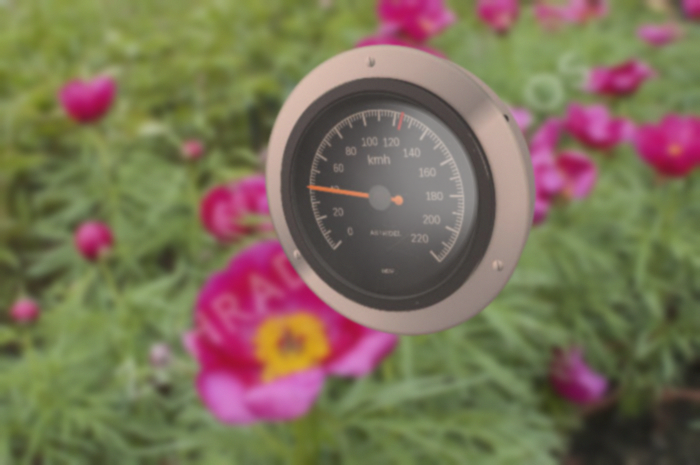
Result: **40** km/h
